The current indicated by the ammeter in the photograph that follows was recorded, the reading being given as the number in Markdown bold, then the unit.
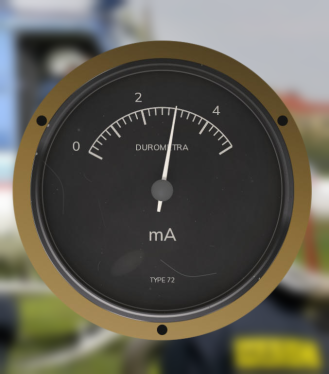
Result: **3** mA
